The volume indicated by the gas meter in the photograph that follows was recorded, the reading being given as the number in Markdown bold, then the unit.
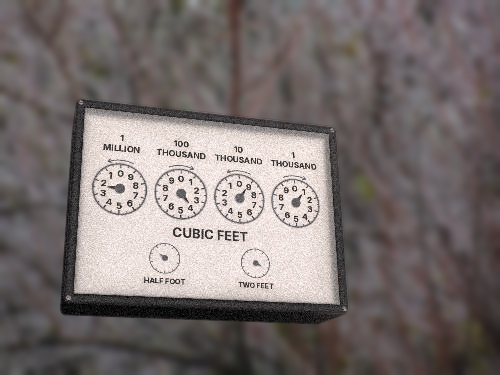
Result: **239100** ft³
